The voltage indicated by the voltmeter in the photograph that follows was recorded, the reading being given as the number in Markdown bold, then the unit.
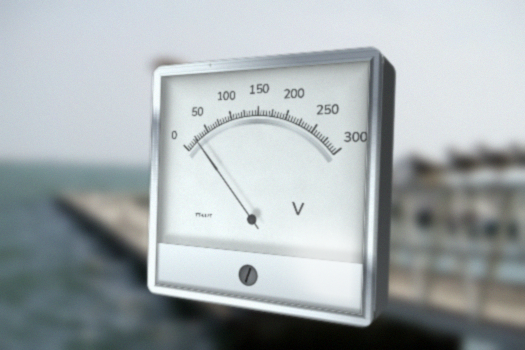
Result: **25** V
